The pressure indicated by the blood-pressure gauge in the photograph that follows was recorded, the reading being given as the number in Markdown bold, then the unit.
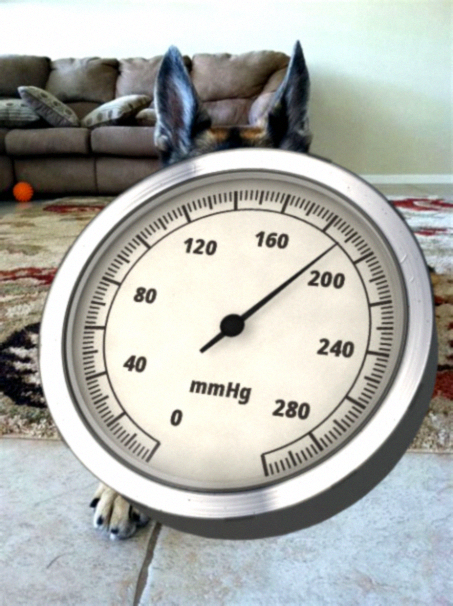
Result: **190** mmHg
